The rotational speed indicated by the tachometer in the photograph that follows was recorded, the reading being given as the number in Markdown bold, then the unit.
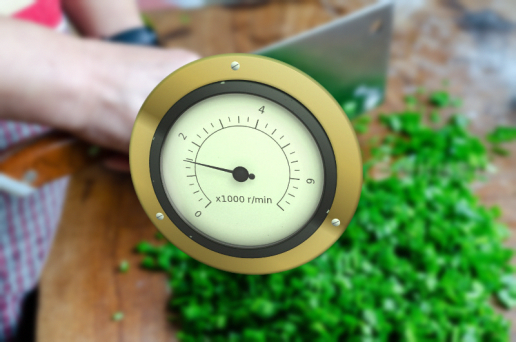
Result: **1500** rpm
